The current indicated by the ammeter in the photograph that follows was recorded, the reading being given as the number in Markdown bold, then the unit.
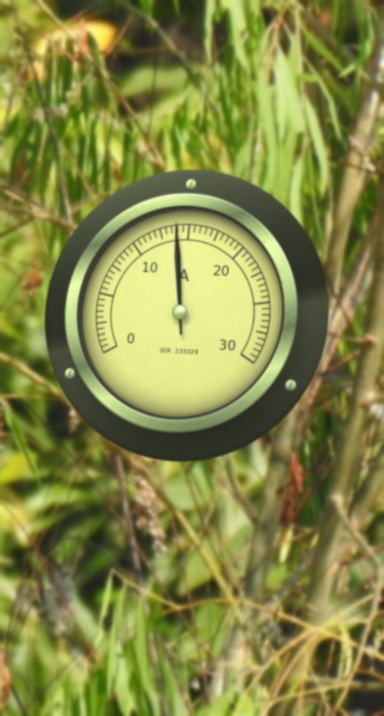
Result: **14** A
